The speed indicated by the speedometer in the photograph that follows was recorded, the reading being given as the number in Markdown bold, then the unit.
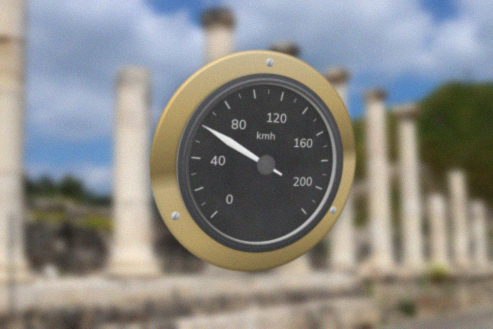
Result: **60** km/h
